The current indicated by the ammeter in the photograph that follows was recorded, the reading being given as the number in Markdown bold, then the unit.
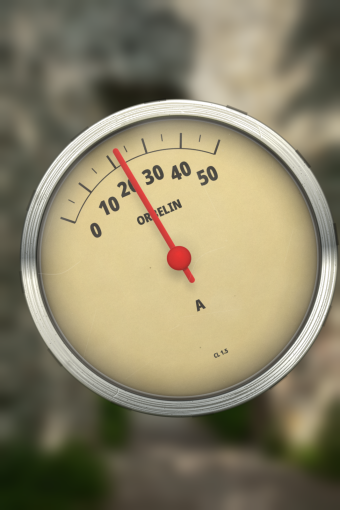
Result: **22.5** A
